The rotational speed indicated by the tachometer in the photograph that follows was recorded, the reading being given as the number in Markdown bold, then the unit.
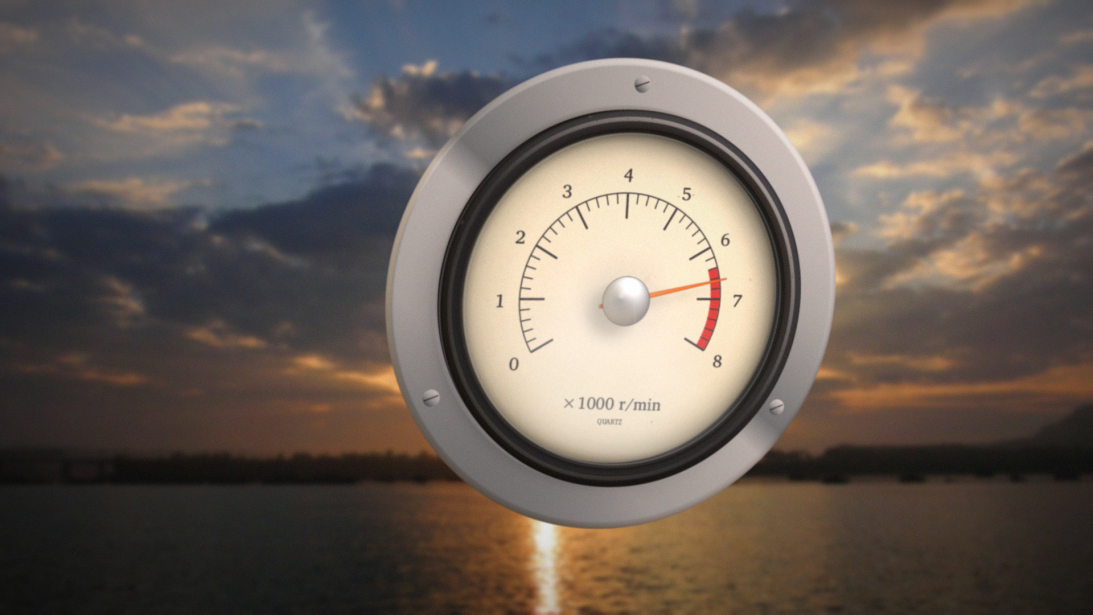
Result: **6600** rpm
